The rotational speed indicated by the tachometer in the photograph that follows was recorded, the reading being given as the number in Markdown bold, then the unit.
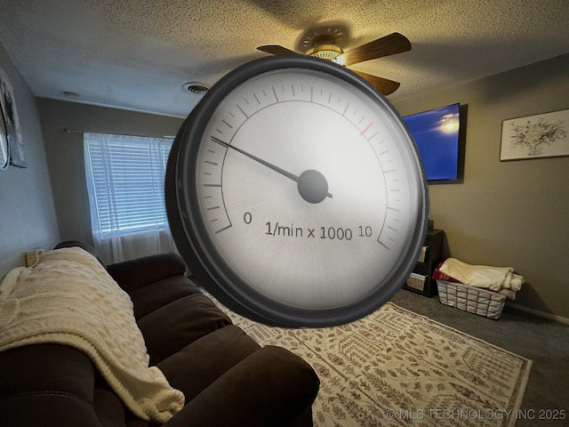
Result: **2000** rpm
